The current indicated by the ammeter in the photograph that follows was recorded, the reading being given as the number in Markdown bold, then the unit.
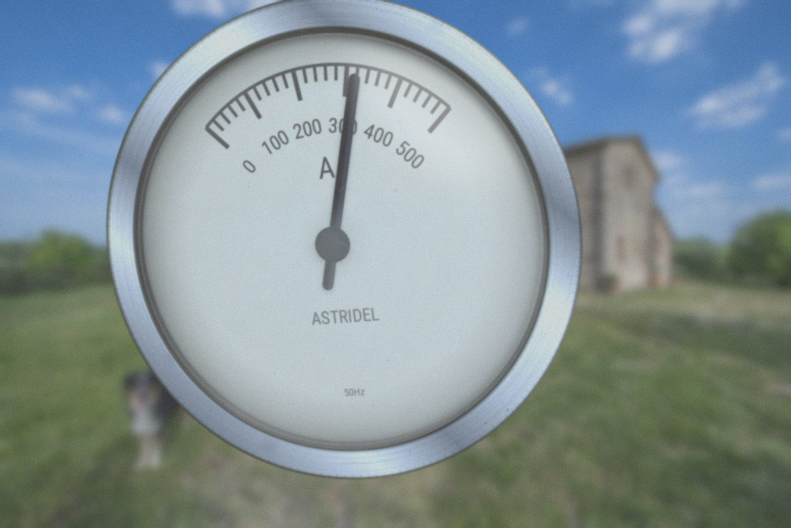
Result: **320** A
